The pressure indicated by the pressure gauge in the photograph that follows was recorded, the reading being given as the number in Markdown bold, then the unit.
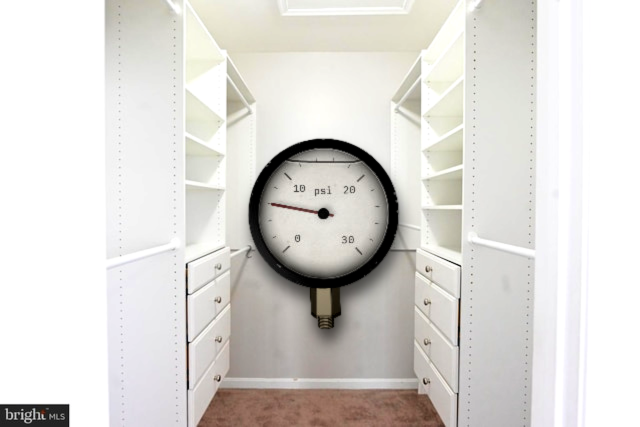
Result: **6** psi
